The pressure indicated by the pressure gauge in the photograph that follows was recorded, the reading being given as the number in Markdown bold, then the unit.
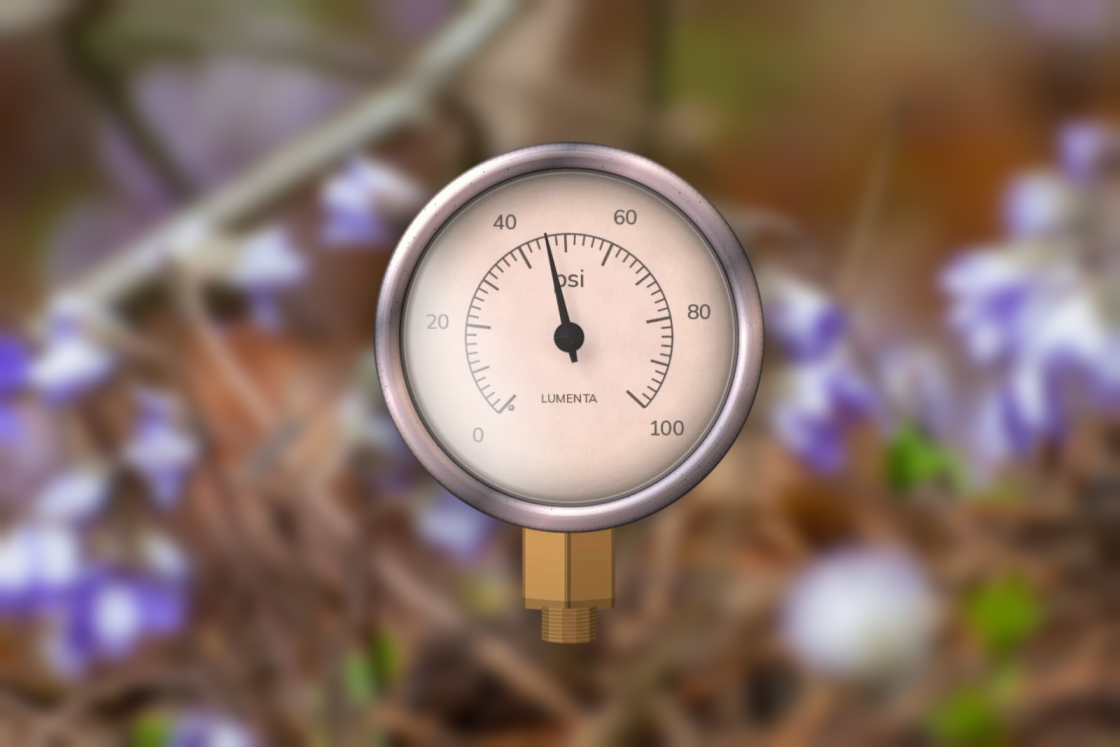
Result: **46** psi
